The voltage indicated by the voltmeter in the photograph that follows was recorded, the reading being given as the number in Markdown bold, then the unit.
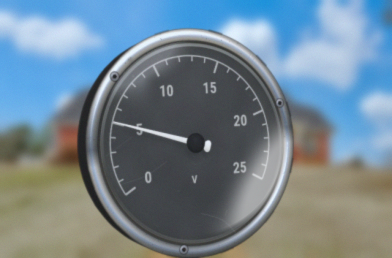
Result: **5** V
